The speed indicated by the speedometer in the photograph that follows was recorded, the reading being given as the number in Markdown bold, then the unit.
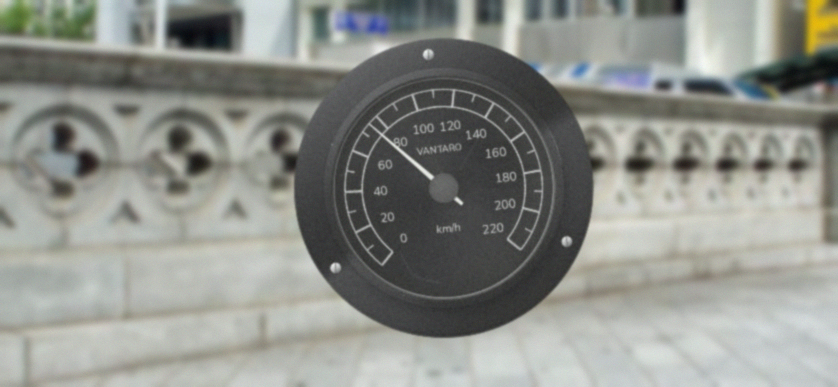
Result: **75** km/h
